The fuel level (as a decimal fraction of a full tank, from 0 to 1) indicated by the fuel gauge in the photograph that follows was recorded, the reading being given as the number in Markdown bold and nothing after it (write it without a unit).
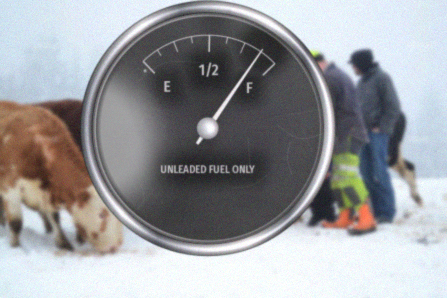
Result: **0.875**
